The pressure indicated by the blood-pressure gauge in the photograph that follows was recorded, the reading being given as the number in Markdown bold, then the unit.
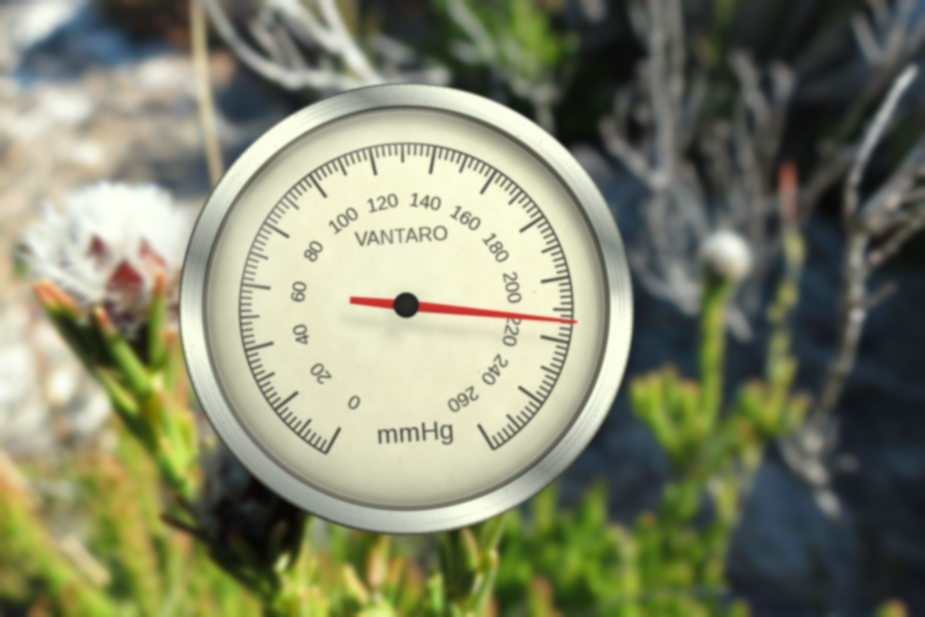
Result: **214** mmHg
